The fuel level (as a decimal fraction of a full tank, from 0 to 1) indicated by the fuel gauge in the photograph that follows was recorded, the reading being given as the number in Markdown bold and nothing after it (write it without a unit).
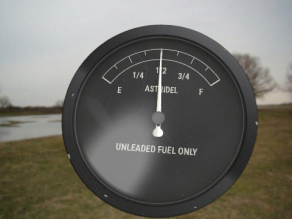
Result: **0.5**
